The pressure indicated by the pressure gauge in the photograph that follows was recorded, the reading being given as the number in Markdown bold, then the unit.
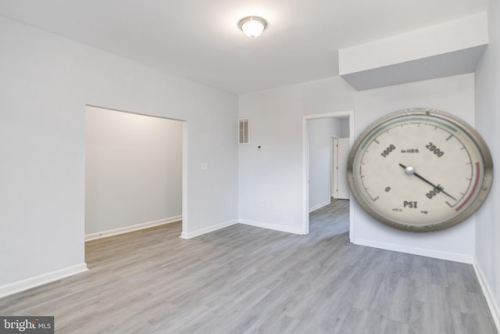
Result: **2900** psi
